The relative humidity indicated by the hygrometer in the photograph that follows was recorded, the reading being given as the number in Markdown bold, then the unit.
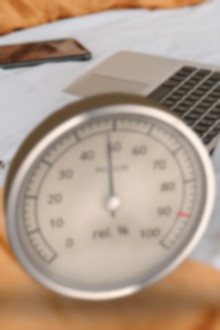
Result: **48** %
